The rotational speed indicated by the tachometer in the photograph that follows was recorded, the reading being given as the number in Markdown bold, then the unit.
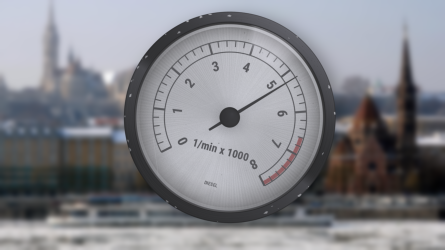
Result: **5200** rpm
